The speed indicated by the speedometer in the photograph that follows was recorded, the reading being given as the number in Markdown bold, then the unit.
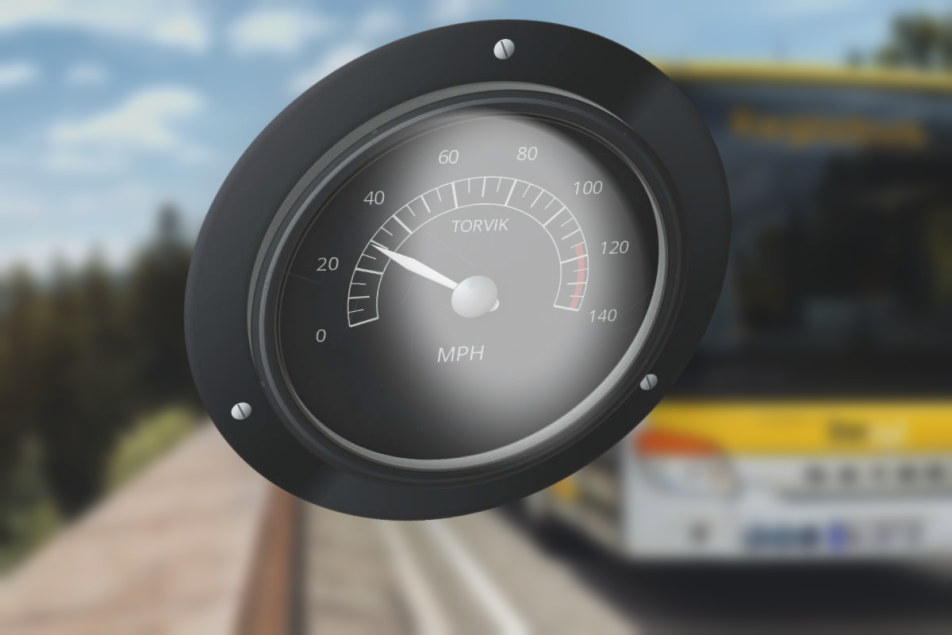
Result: **30** mph
